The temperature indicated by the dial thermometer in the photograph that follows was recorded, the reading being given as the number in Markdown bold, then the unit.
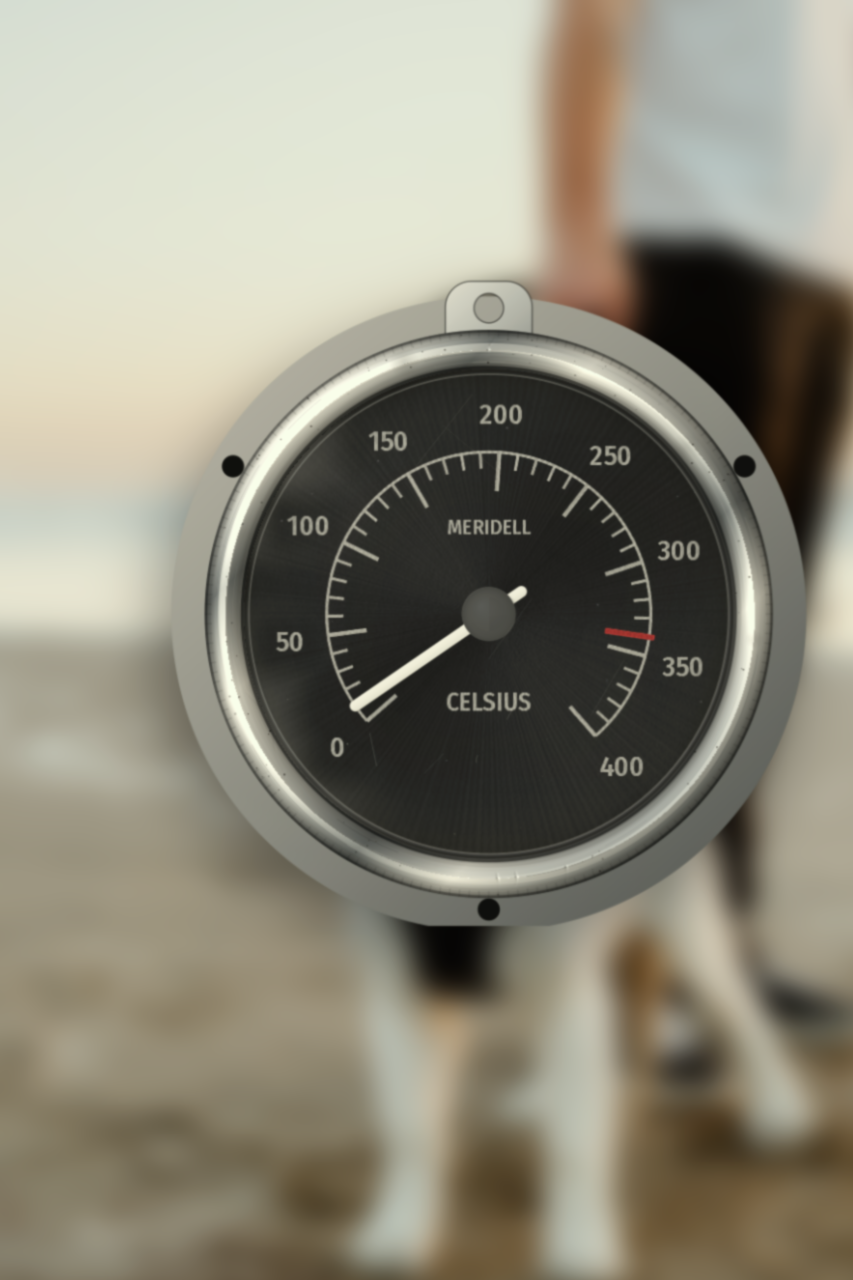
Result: **10** °C
